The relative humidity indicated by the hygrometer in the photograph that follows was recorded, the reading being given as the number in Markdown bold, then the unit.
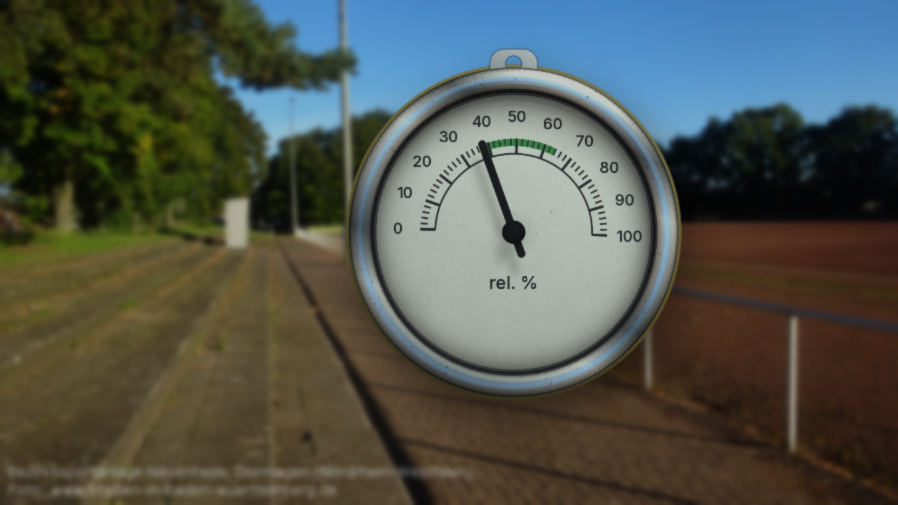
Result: **38** %
